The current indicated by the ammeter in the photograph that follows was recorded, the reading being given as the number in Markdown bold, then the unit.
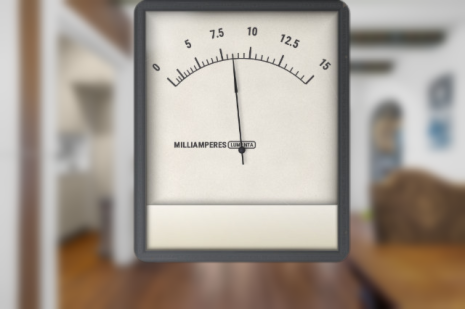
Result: **8.5** mA
